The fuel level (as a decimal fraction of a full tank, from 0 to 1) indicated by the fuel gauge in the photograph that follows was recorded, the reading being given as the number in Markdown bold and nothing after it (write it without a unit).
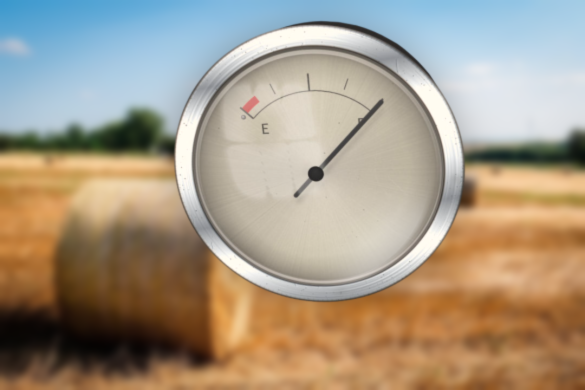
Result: **1**
